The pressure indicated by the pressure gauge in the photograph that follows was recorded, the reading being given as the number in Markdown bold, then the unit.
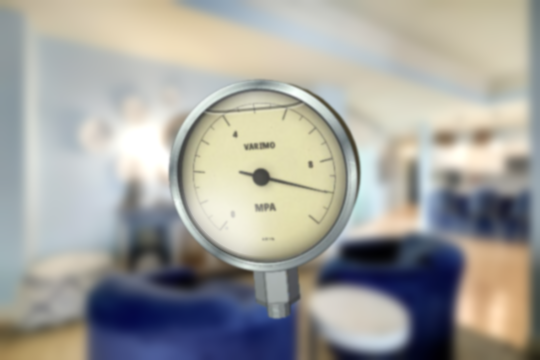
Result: **9** MPa
